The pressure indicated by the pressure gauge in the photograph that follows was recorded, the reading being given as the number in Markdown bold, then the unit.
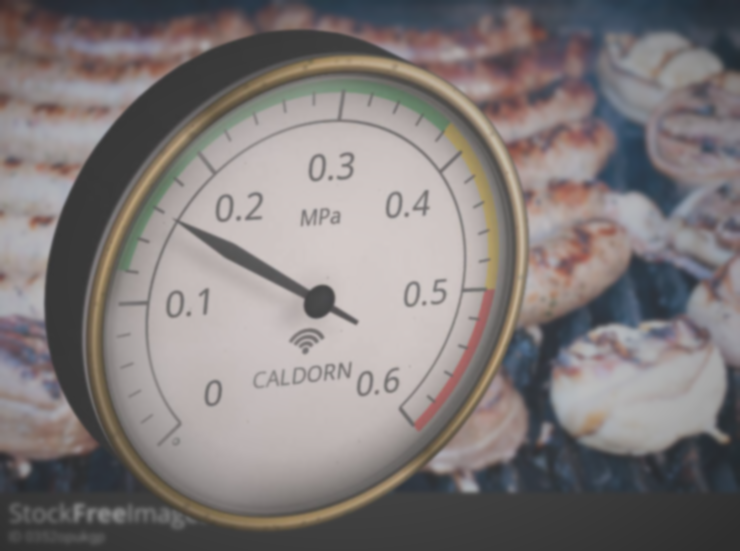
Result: **0.16** MPa
